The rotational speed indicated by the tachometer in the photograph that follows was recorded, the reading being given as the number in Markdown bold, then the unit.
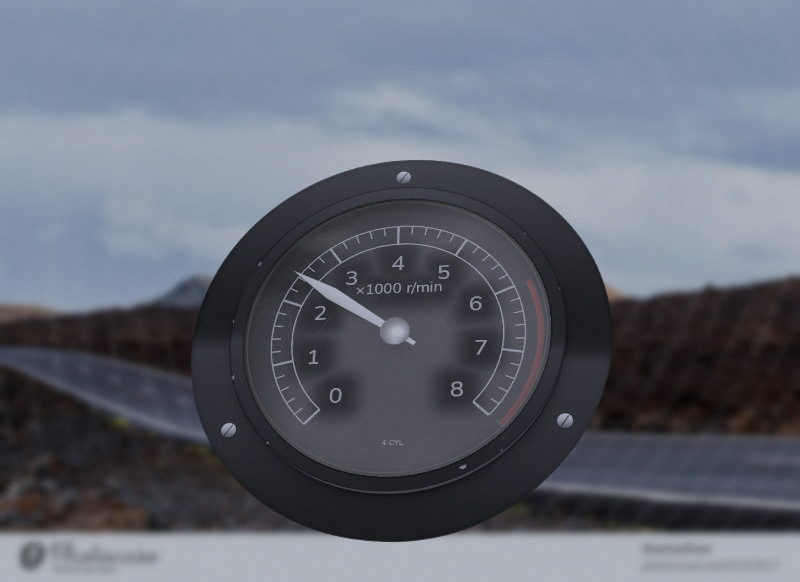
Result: **2400** rpm
